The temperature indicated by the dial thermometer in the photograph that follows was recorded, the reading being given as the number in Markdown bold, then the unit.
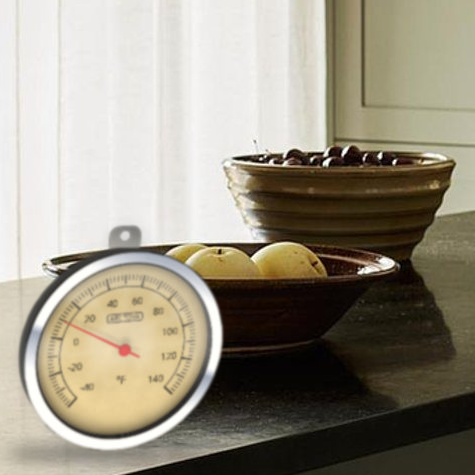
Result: **10** °F
